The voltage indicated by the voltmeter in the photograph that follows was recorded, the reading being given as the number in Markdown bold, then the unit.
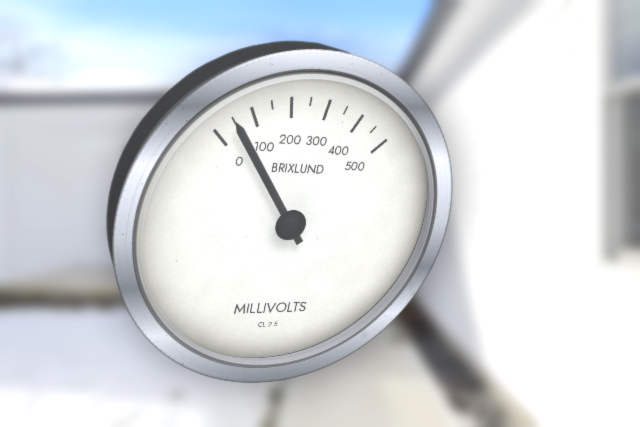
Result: **50** mV
